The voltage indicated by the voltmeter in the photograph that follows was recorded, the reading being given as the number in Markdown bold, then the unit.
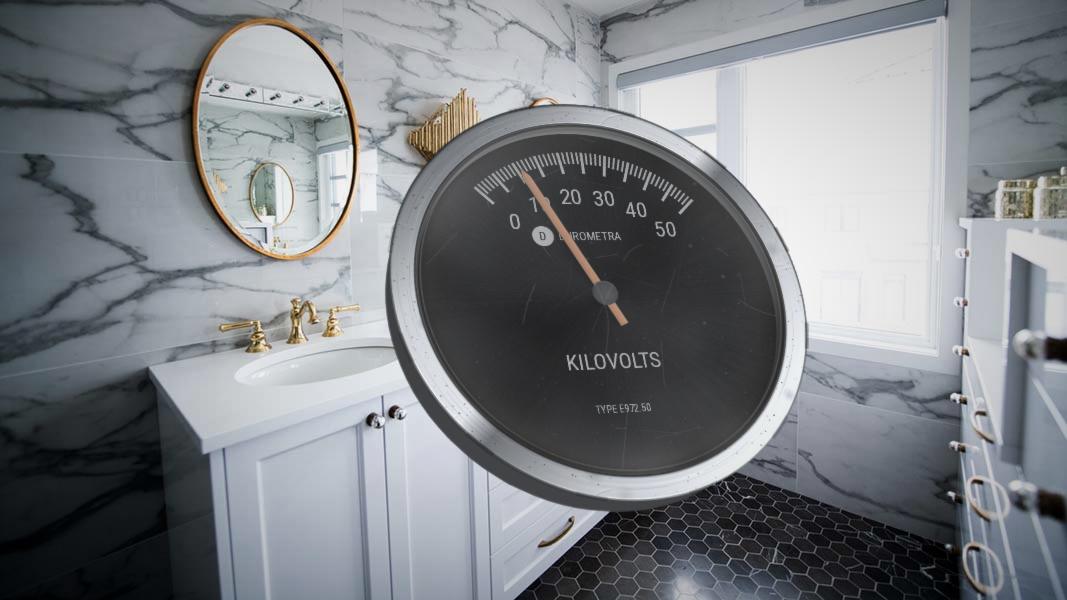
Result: **10** kV
